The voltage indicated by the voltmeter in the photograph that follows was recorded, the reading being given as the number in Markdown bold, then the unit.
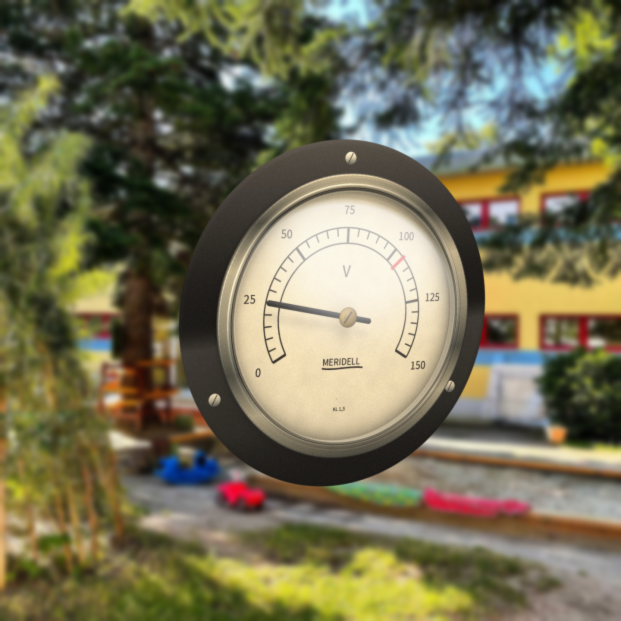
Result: **25** V
